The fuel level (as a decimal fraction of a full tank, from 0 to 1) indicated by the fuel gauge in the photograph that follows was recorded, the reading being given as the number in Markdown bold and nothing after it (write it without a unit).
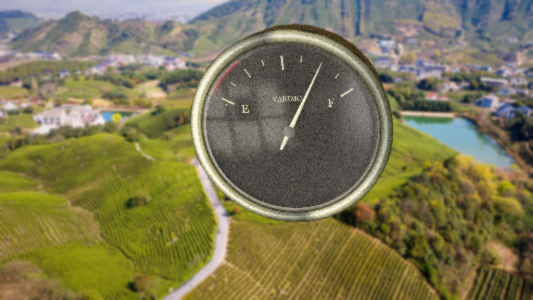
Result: **0.75**
